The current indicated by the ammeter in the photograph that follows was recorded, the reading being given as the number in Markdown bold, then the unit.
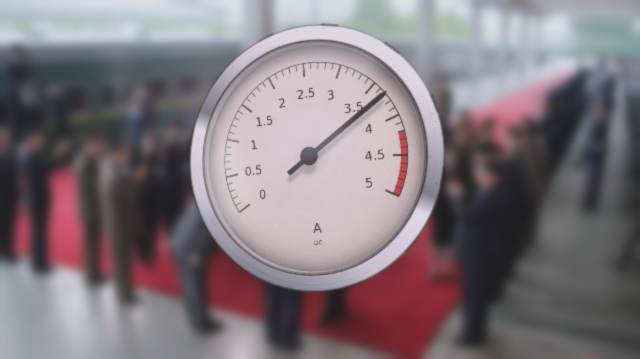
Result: **3.7** A
